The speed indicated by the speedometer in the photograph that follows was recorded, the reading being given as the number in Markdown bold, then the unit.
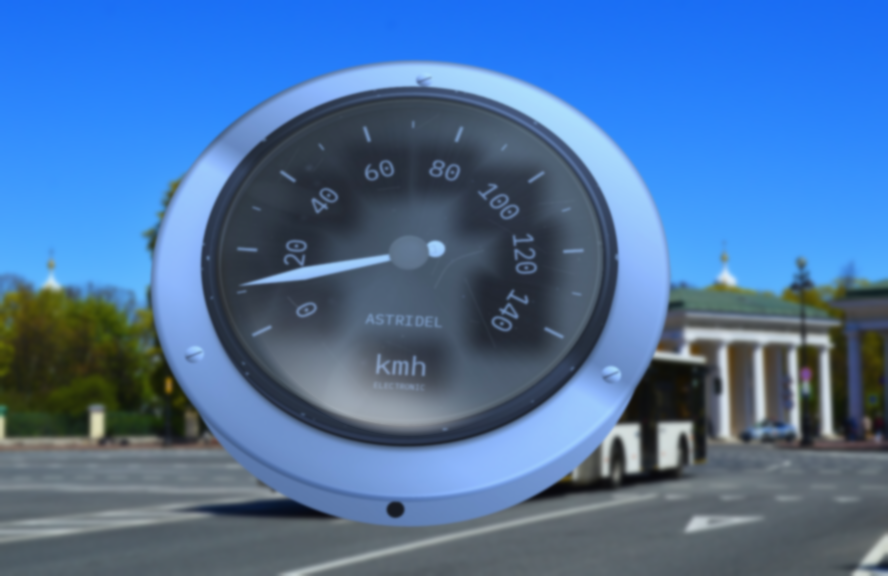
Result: **10** km/h
